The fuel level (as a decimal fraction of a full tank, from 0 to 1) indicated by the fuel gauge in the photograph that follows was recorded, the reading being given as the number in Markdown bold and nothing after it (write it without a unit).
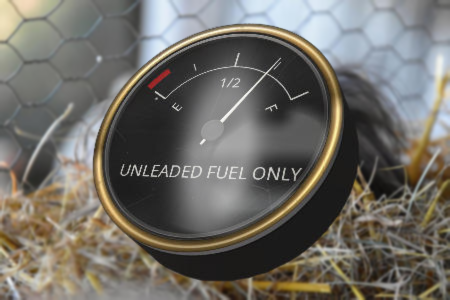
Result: **0.75**
